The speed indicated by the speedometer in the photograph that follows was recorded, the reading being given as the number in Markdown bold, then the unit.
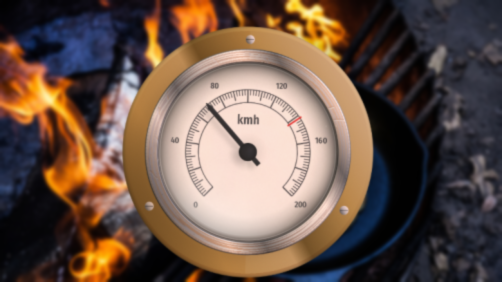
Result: **70** km/h
